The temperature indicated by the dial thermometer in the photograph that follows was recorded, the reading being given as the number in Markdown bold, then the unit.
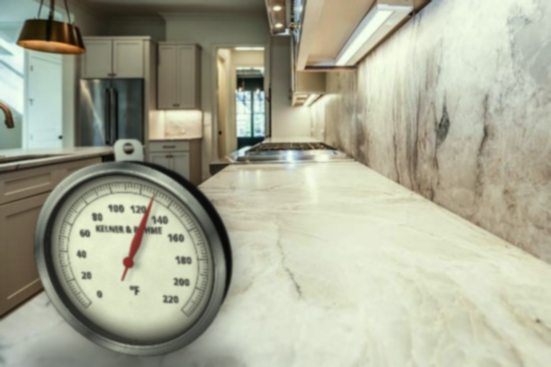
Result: **130** °F
